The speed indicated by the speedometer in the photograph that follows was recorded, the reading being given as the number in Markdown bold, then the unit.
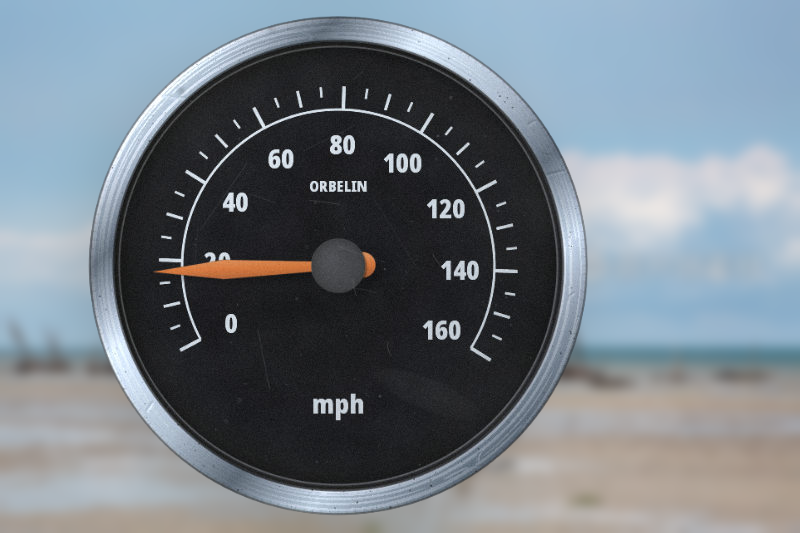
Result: **17.5** mph
